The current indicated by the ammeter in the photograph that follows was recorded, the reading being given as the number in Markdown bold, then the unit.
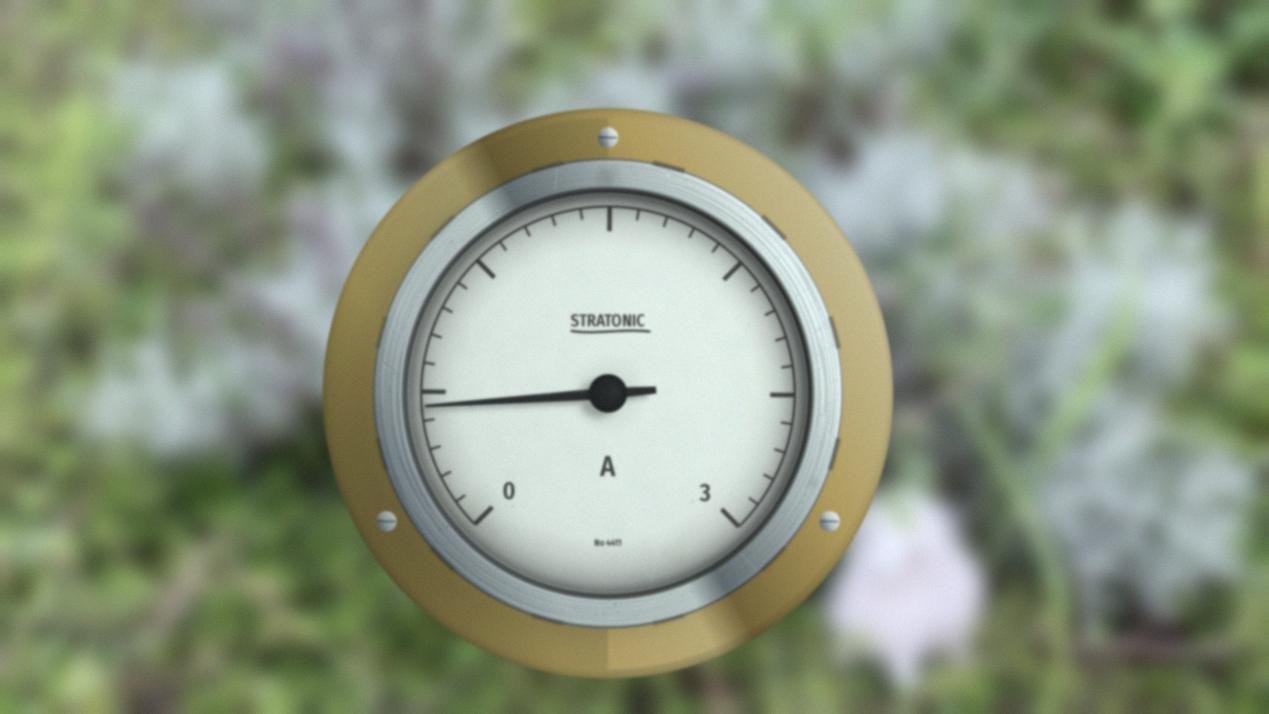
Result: **0.45** A
